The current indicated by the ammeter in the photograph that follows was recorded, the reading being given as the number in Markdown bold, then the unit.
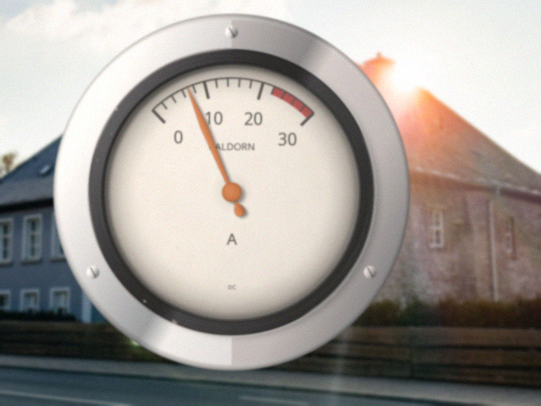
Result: **7** A
